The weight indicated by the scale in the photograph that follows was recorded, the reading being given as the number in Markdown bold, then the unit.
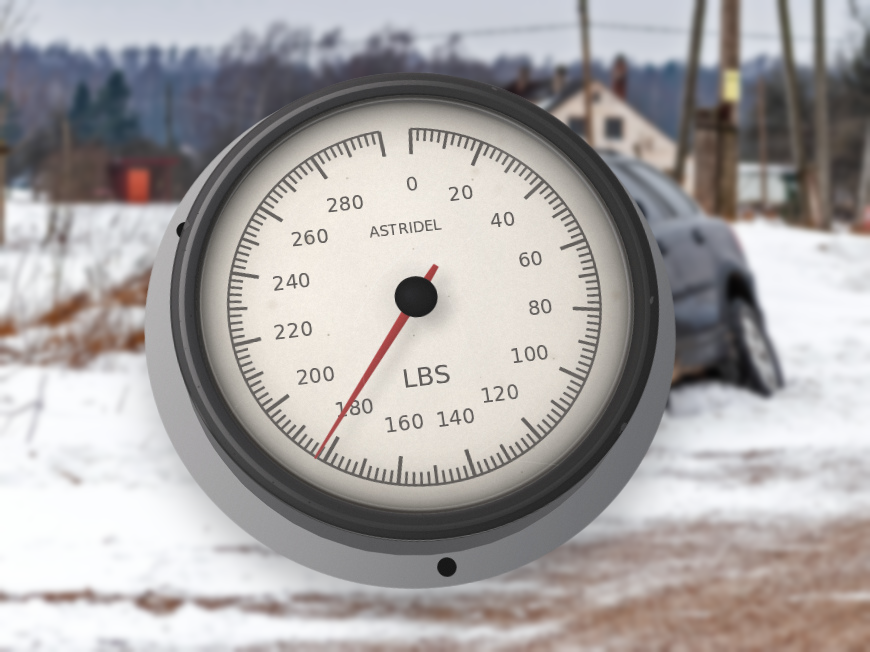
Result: **182** lb
